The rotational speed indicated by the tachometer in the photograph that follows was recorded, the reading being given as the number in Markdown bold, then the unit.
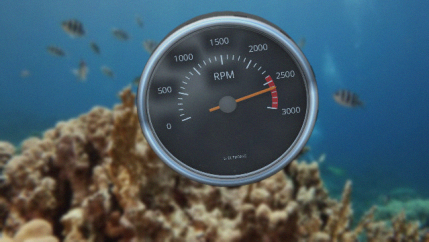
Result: **2600** rpm
